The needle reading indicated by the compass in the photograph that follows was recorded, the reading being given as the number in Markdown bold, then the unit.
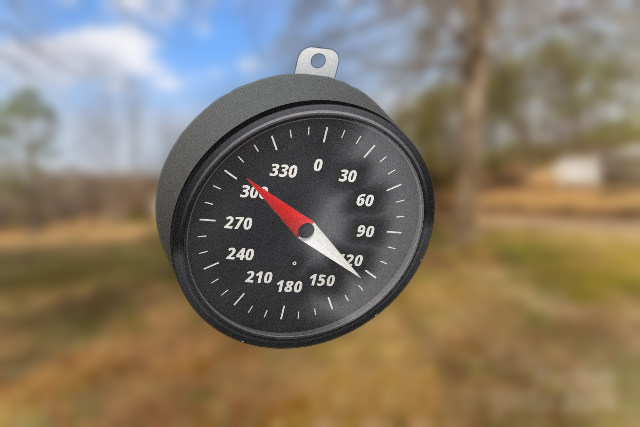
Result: **305** °
